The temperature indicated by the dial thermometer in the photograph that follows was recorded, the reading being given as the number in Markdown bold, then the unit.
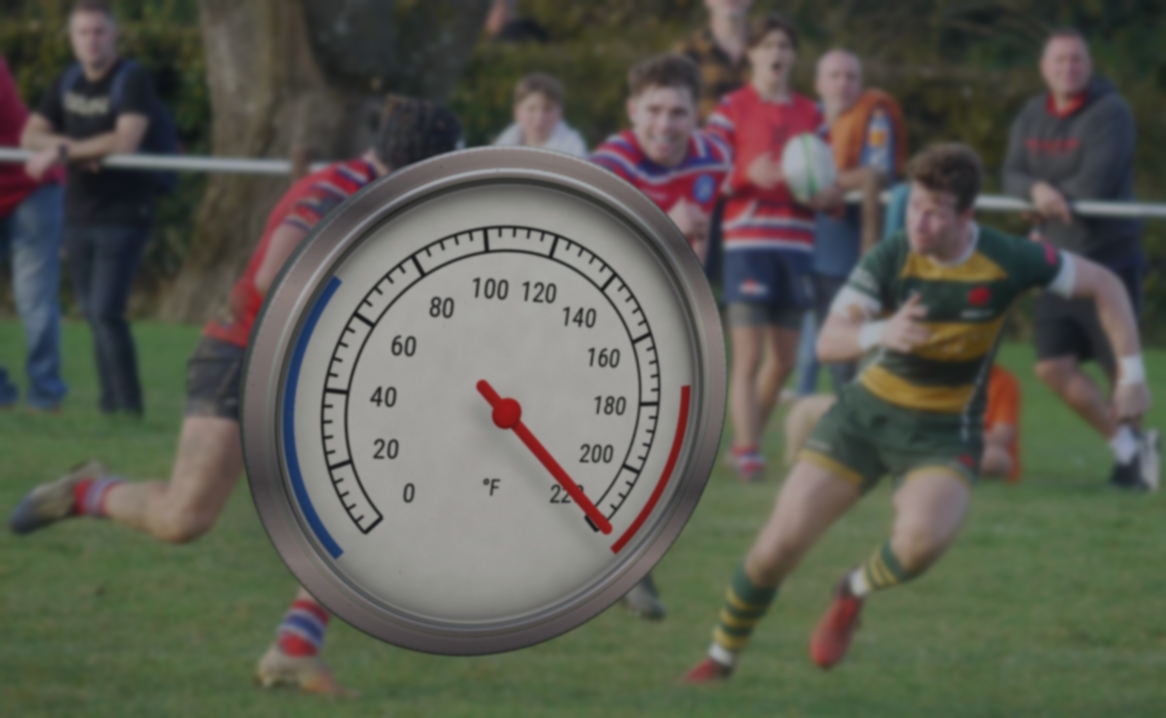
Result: **218** °F
